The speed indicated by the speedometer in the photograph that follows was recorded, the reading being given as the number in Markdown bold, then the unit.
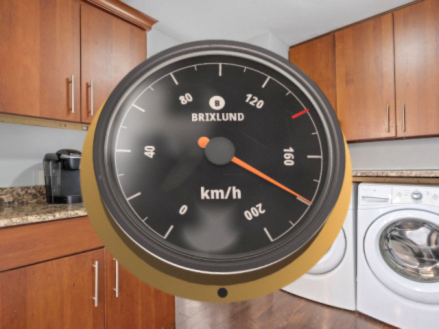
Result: **180** km/h
